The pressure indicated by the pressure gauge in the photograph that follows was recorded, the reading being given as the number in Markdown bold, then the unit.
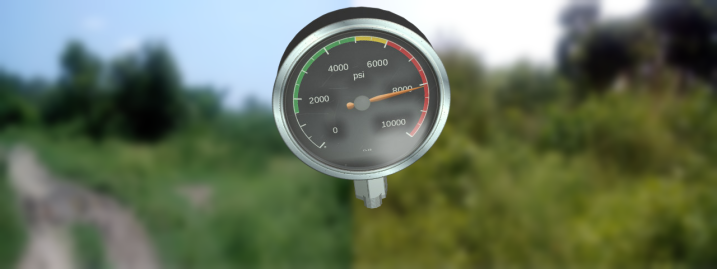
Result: **8000** psi
